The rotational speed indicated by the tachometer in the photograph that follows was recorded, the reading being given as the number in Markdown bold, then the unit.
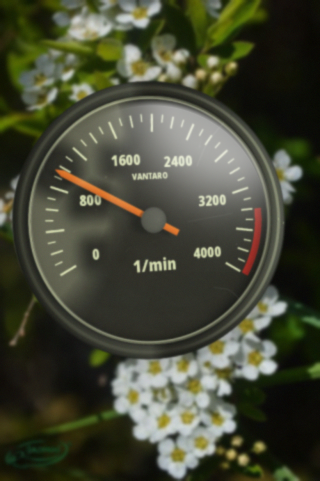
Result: **950** rpm
